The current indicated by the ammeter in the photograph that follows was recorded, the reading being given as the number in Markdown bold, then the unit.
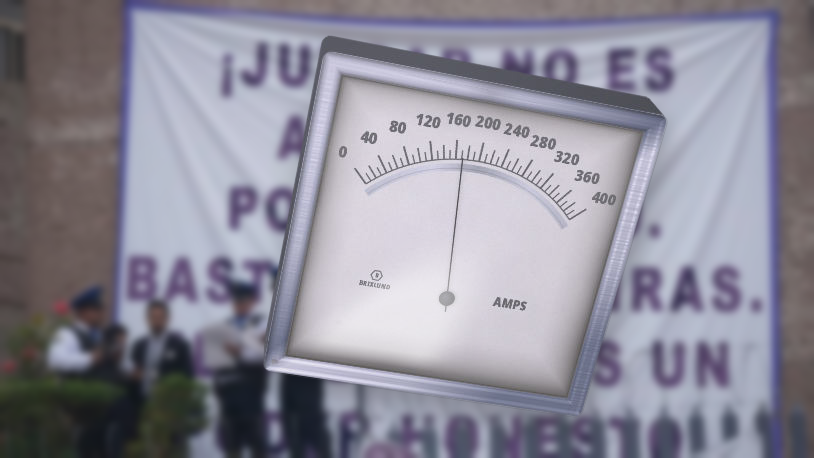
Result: **170** A
